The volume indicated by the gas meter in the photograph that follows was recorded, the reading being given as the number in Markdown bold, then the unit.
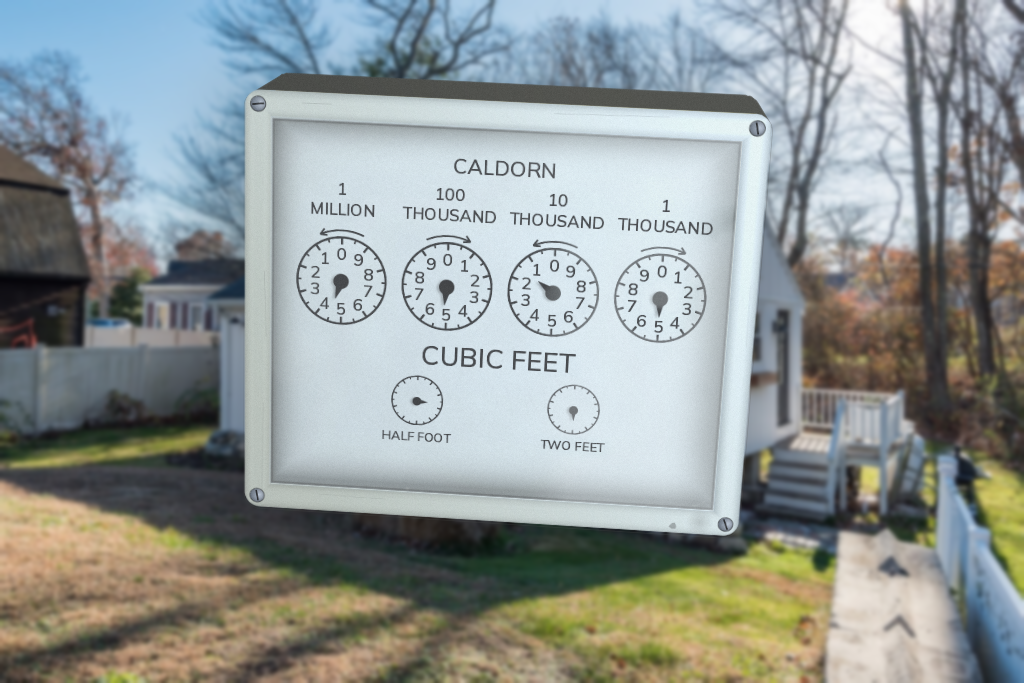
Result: **451500** ft³
